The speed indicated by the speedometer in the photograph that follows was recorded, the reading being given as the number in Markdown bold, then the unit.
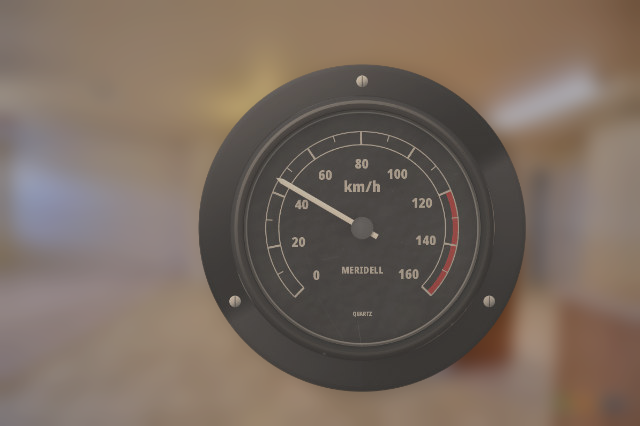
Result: **45** km/h
